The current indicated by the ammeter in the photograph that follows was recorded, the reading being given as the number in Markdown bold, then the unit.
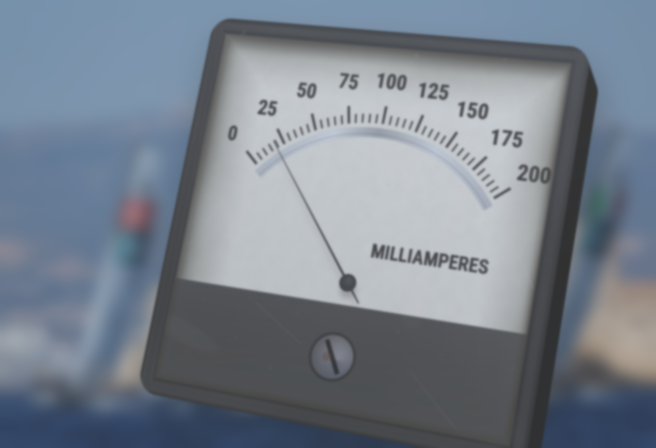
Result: **20** mA
